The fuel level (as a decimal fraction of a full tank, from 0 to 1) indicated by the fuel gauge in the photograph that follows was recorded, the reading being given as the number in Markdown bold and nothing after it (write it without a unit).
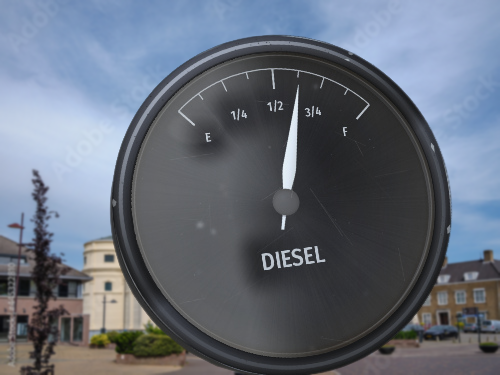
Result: **0.625**
